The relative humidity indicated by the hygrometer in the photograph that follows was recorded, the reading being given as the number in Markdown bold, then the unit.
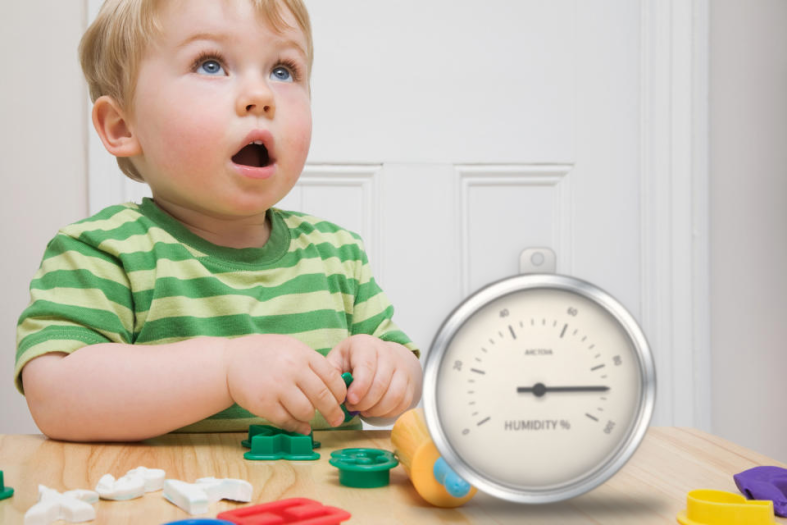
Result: **88** %
